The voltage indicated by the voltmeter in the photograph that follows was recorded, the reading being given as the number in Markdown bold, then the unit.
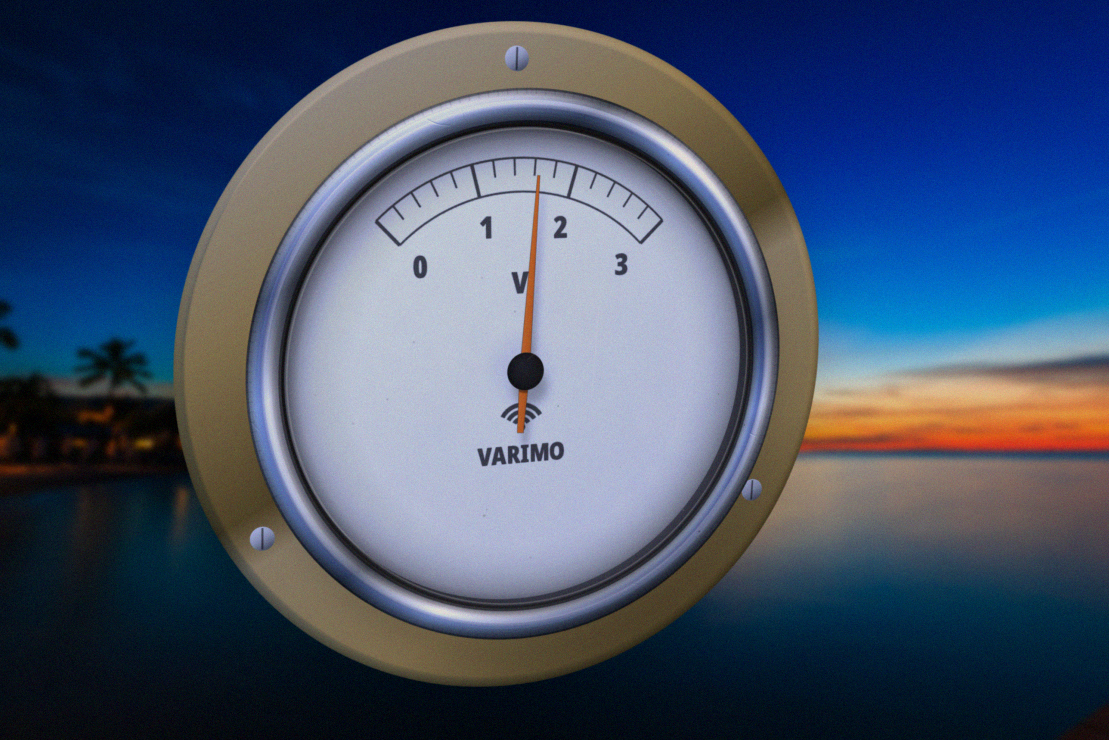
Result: **1.6** V
